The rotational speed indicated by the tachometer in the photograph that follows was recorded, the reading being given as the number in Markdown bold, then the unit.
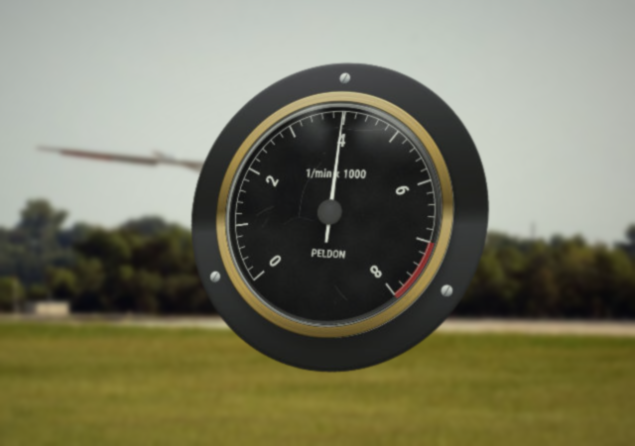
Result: **4000** rpm
